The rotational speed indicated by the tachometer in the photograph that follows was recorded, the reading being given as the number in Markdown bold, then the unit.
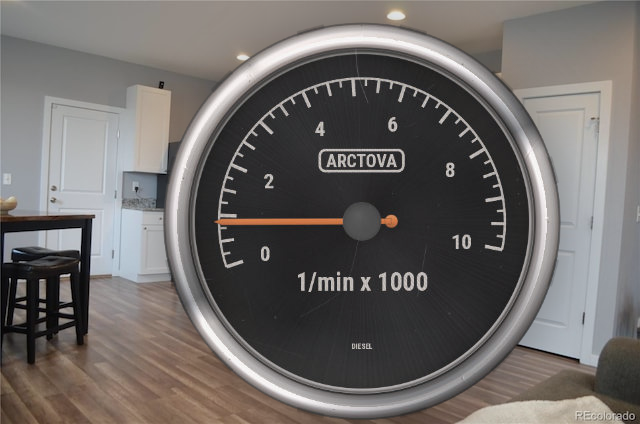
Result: **875** rpm
